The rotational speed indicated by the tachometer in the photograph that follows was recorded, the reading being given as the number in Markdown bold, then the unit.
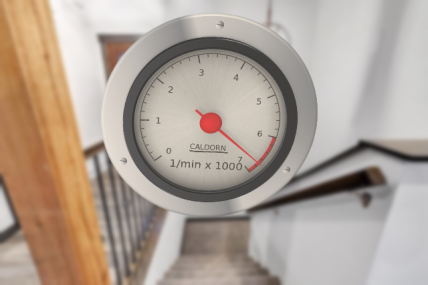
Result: **6700** rpm
